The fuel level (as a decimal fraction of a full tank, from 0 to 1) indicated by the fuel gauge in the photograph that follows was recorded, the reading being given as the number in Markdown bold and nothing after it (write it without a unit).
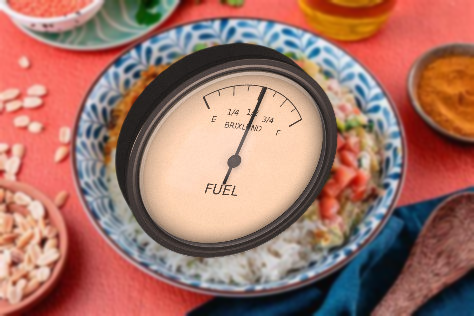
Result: **0.5**
